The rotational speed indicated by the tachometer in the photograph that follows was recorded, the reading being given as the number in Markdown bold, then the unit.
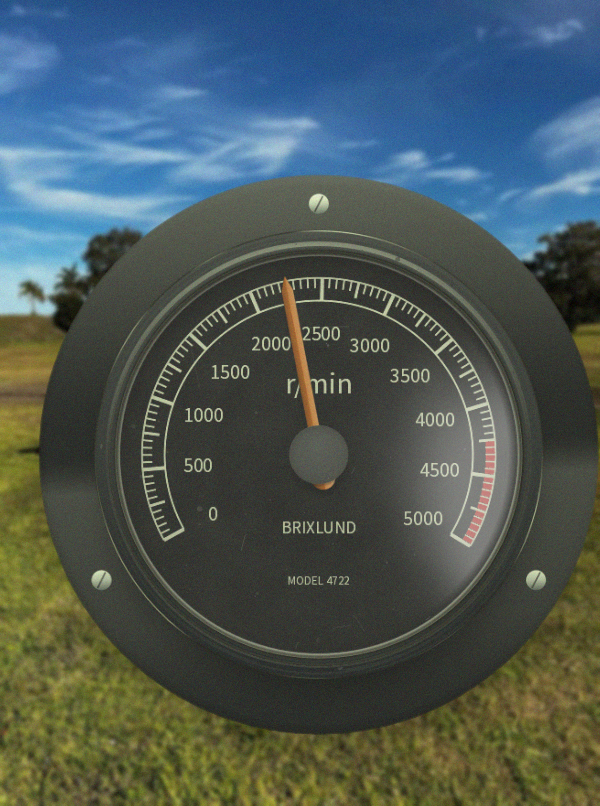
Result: **2250** rpm
